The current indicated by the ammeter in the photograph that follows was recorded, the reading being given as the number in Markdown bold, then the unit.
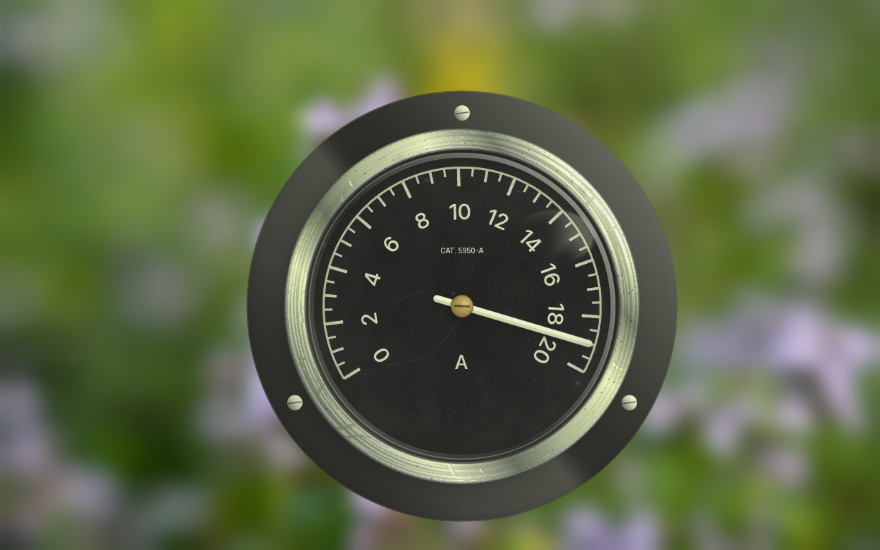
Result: **19** A
